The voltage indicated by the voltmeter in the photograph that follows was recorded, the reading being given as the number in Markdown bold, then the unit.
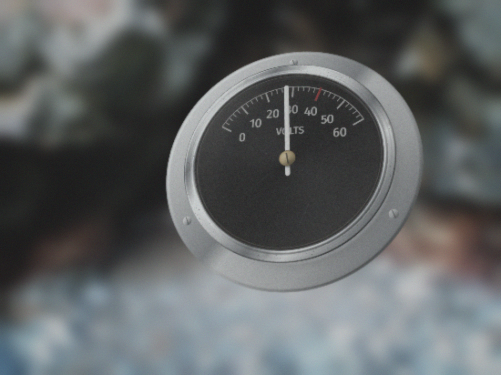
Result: **28** V
